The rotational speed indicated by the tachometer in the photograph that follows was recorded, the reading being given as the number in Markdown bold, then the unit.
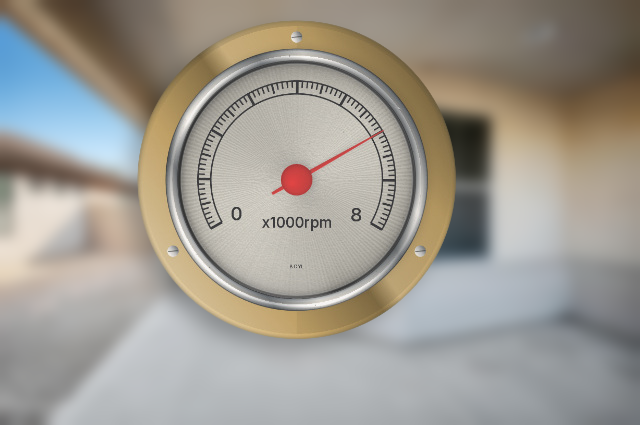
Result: **6000** rpm
